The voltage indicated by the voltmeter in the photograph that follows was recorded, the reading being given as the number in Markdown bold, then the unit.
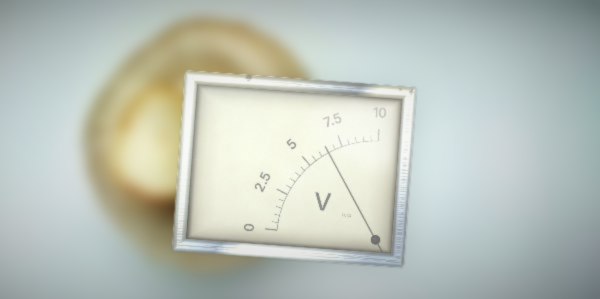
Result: **6.5** V
